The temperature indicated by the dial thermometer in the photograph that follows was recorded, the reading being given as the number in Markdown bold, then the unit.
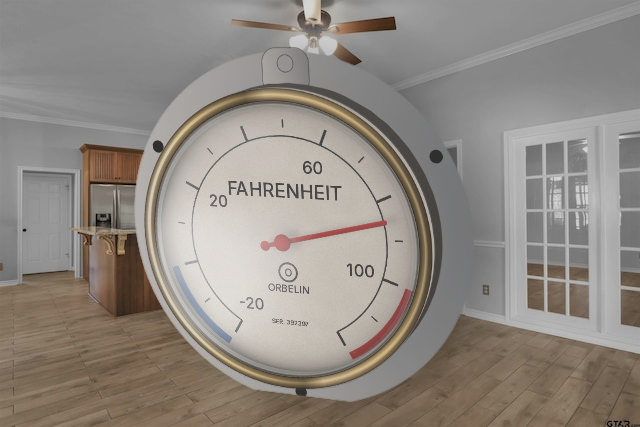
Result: **85** °F
